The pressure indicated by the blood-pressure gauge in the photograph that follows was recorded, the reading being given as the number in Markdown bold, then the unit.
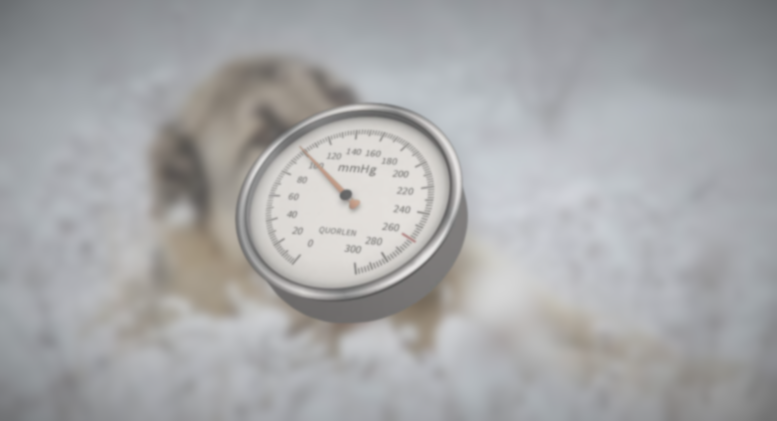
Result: **100** mmHg
